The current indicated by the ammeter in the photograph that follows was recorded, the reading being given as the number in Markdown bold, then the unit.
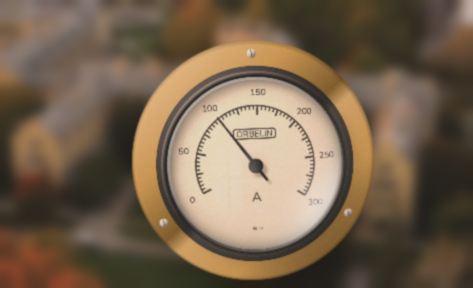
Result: **100** A
